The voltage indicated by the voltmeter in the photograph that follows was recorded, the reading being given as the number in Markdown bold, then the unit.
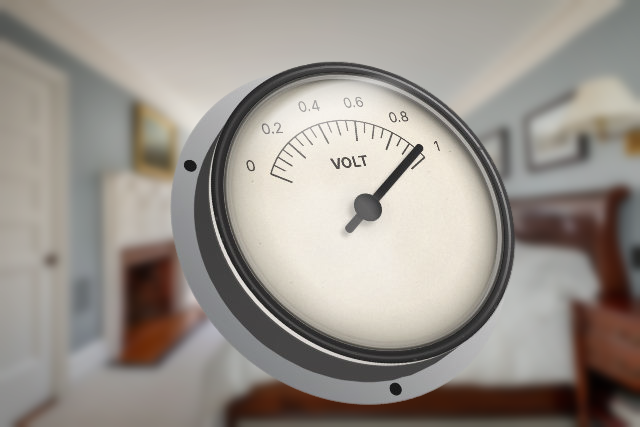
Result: **0.95** V
